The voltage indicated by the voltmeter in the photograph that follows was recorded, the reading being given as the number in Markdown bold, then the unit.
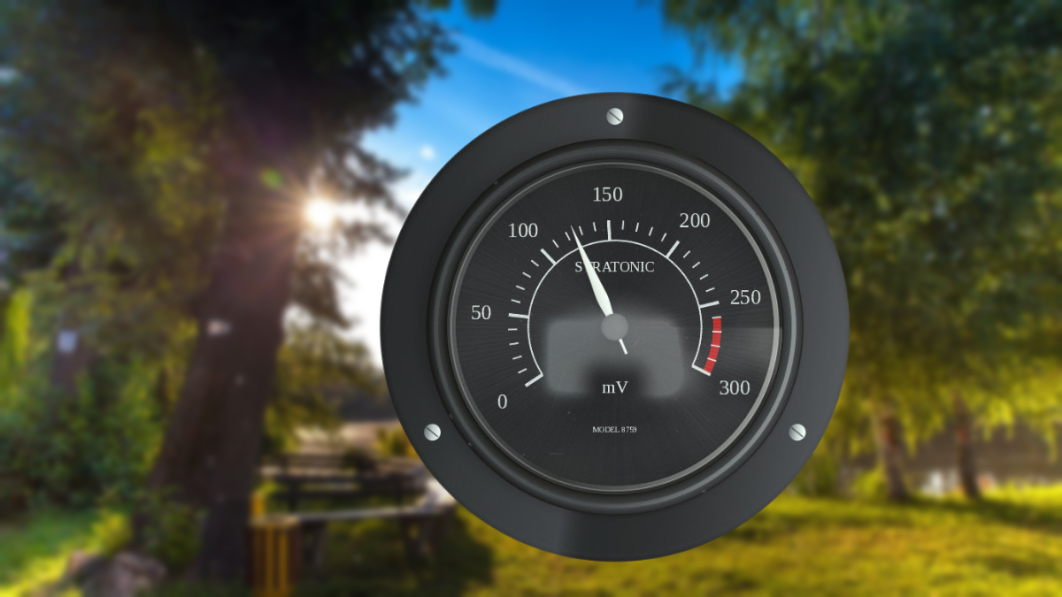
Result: **125** mV
